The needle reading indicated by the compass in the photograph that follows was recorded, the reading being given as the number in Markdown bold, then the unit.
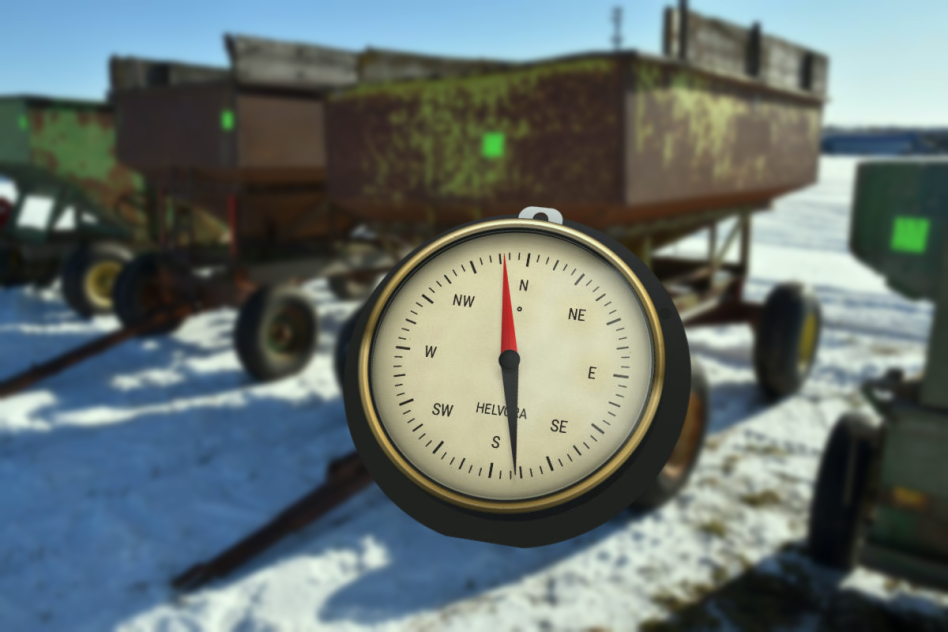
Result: **347.5** °
